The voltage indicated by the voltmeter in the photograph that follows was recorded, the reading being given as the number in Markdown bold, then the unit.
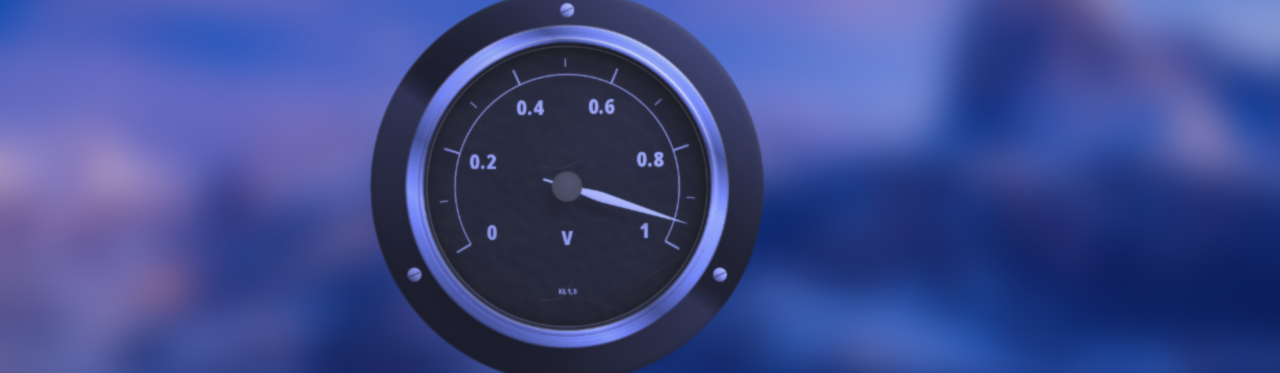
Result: **0.95** V
